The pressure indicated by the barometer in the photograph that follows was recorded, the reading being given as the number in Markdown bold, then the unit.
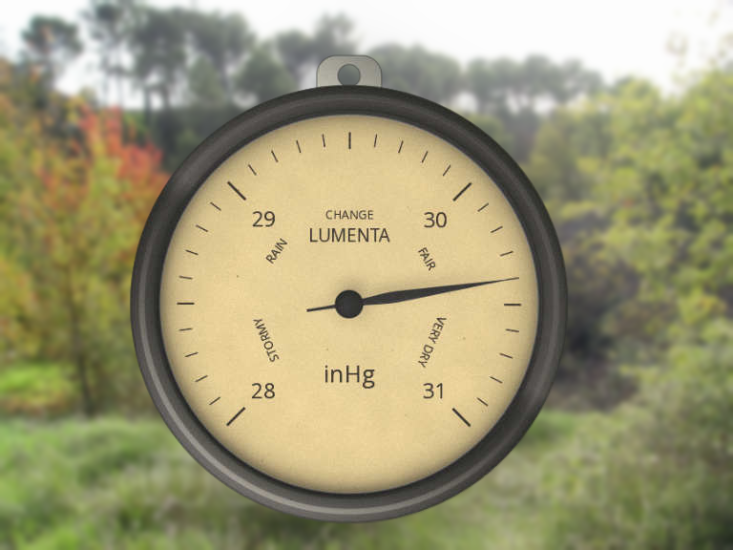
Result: **30.4** inHg
